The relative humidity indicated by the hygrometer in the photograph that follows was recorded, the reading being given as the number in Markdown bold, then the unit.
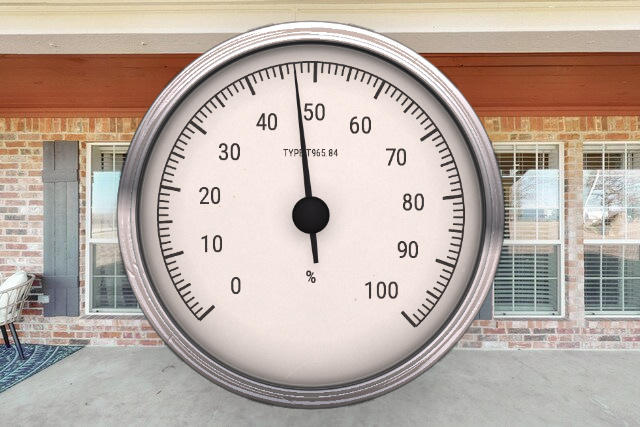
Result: **47** %
